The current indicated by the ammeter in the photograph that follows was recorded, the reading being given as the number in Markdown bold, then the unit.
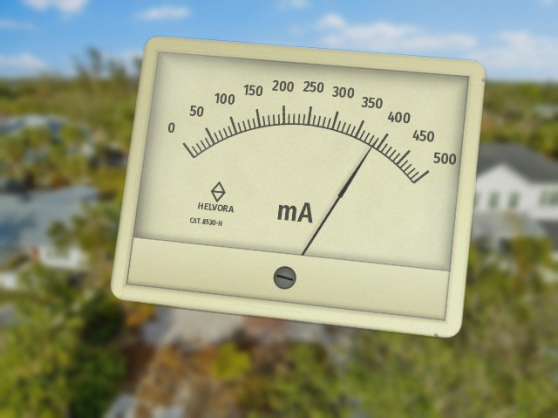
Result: **390** mA
